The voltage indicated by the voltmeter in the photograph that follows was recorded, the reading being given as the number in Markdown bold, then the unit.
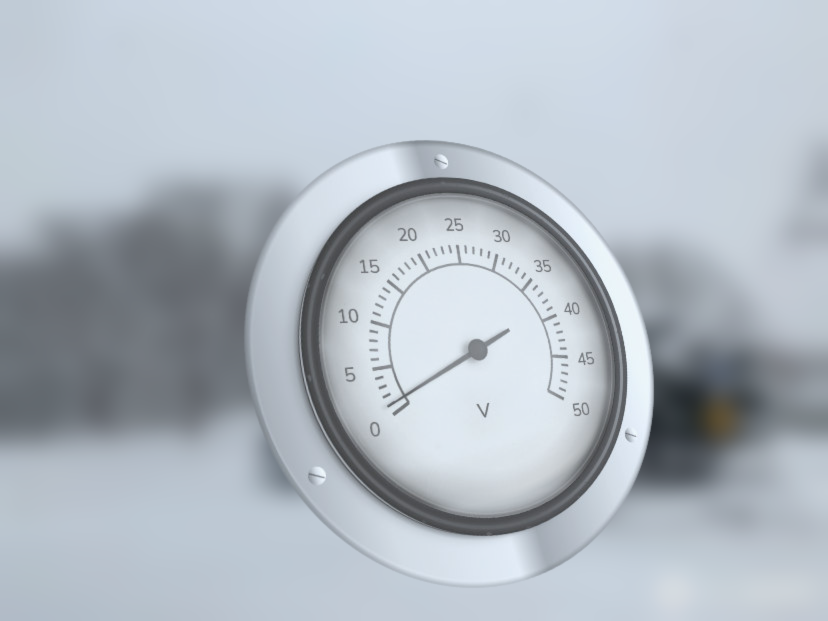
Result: **1** V
